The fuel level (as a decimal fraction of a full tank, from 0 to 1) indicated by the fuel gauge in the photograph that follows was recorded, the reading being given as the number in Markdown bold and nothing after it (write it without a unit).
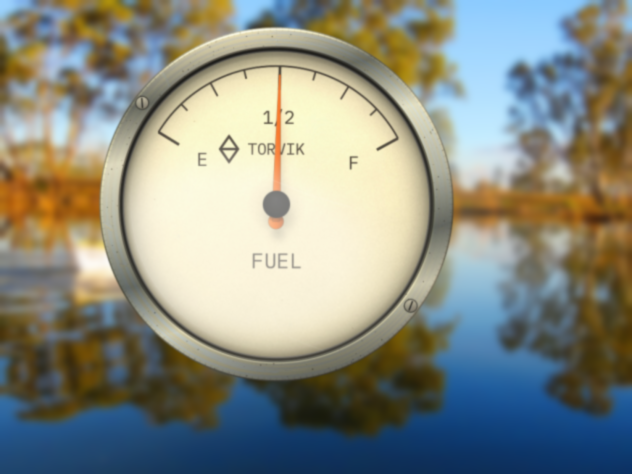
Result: **0.5**
